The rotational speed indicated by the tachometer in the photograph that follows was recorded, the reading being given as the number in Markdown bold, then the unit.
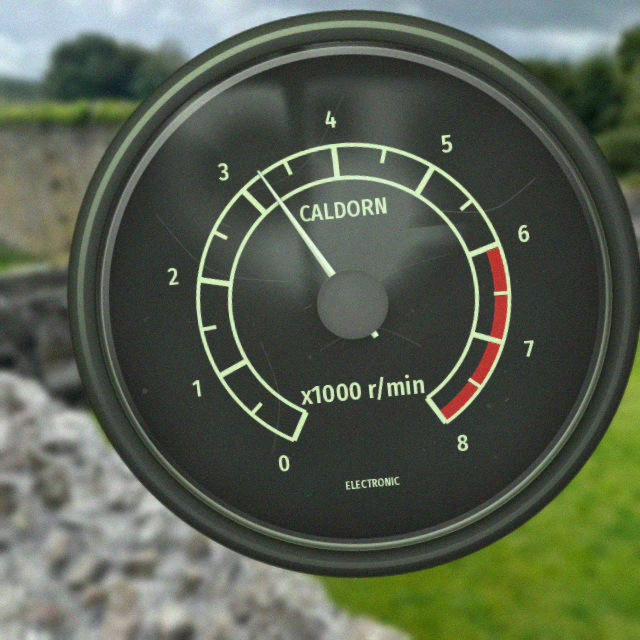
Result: **3250** rpm
